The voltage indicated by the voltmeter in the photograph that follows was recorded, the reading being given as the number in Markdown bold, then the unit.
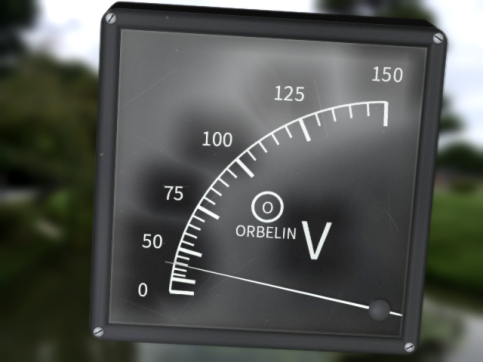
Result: **40** V
